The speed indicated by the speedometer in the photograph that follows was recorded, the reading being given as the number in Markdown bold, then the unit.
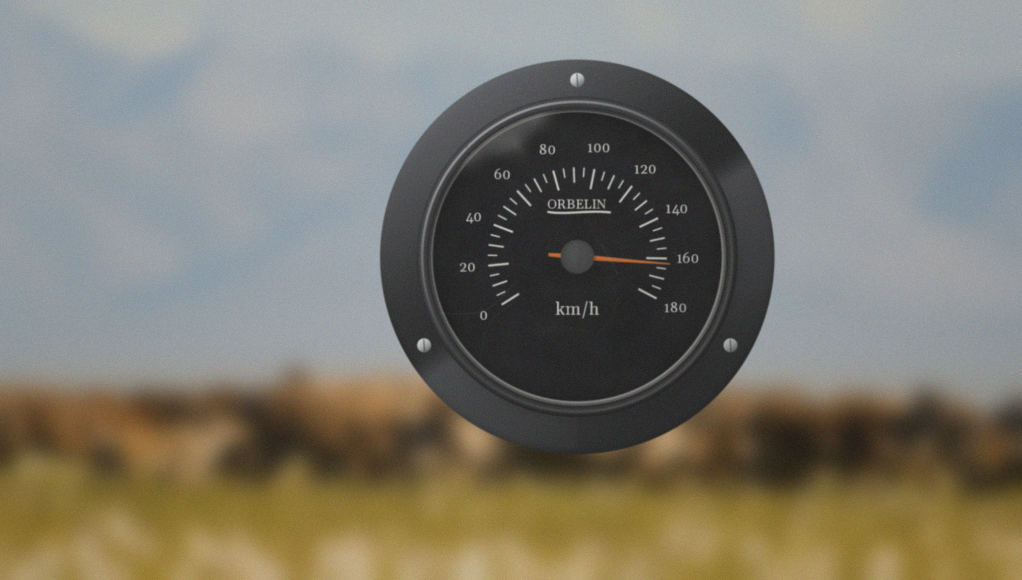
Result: **162.5** km/h
